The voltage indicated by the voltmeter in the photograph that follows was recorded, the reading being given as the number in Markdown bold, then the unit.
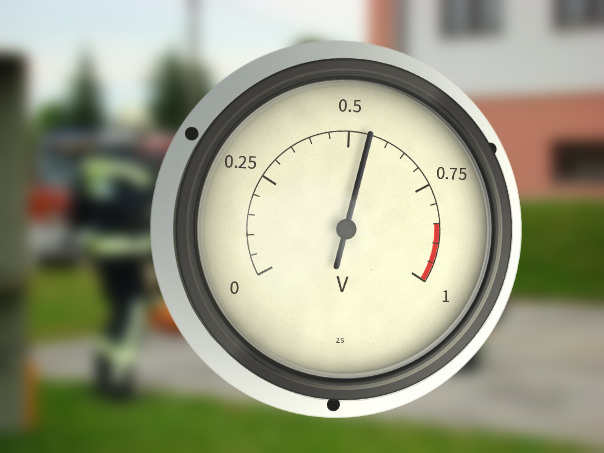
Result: **0.55** V
